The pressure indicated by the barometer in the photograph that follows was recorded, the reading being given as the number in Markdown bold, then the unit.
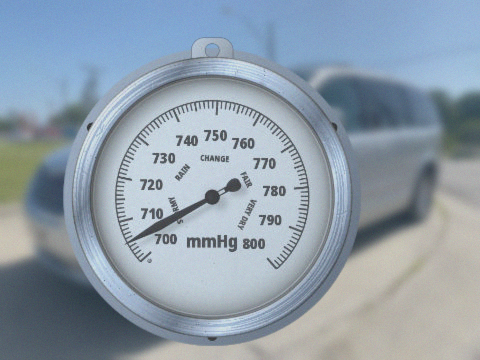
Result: **705** mmHg
